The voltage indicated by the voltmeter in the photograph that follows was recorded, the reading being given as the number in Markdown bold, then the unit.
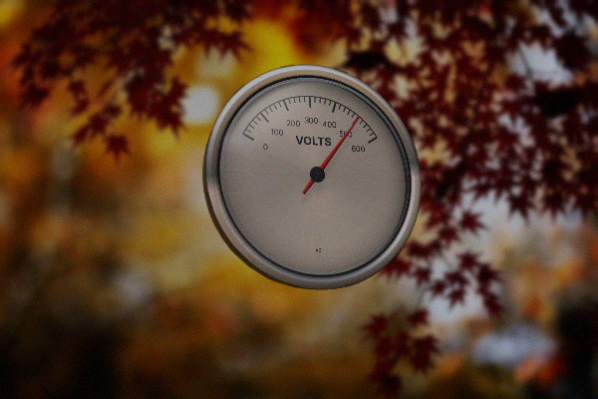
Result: **500** V
